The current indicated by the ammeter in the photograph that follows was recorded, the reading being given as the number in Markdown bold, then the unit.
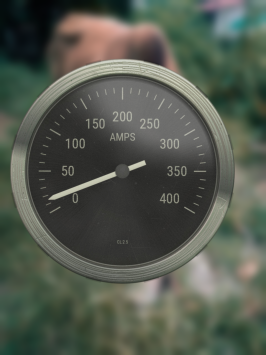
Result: **15** A
